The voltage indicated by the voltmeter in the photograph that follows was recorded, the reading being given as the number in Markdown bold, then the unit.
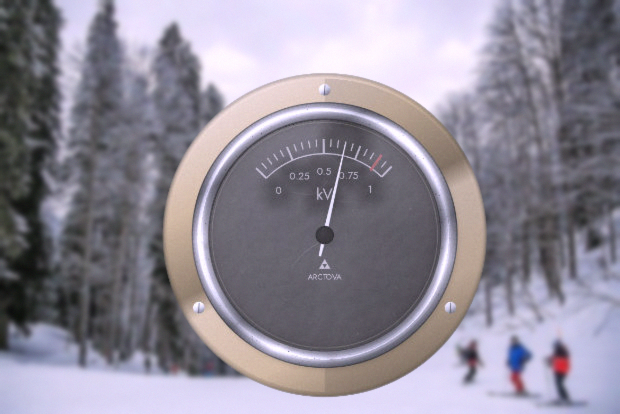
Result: **0.65** kV
